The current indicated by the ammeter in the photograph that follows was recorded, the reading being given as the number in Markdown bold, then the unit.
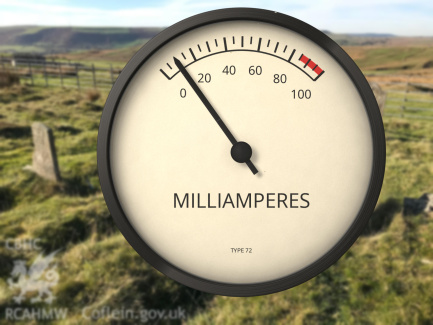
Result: **10** mA
